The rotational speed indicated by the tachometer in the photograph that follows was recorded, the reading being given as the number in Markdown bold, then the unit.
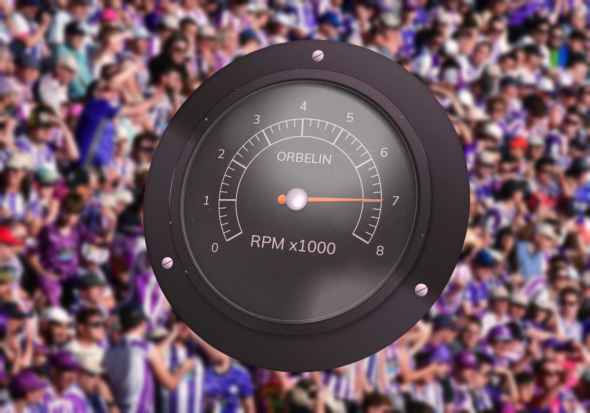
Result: **7000** rpm
